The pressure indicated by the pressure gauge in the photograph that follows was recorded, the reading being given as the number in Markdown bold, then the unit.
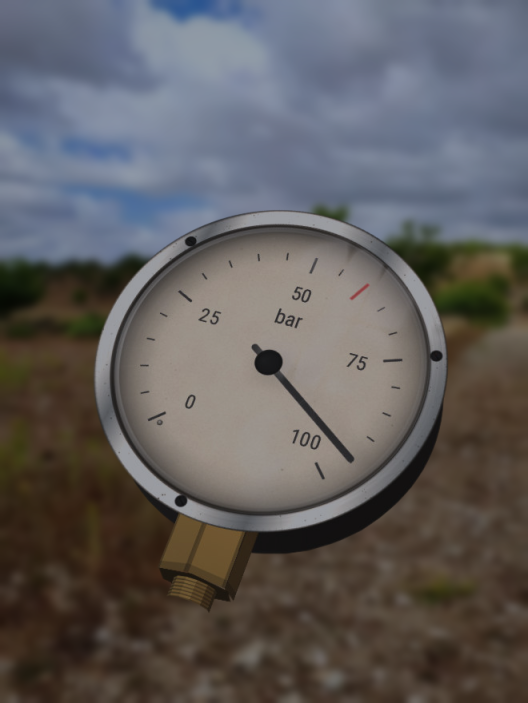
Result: **95** bar
